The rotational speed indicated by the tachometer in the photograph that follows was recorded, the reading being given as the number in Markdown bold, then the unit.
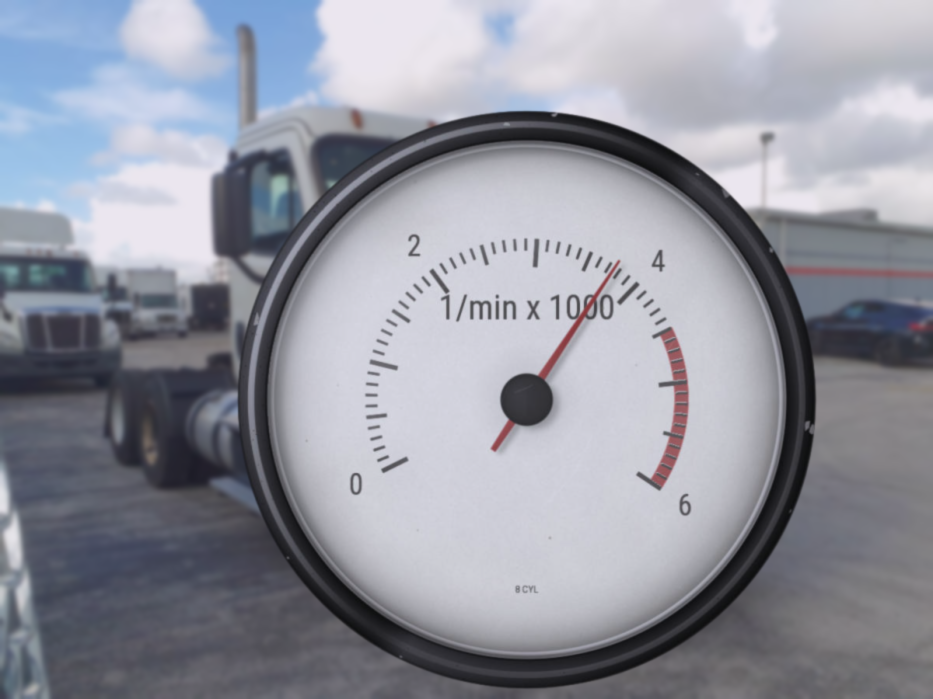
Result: **3750** rpm
